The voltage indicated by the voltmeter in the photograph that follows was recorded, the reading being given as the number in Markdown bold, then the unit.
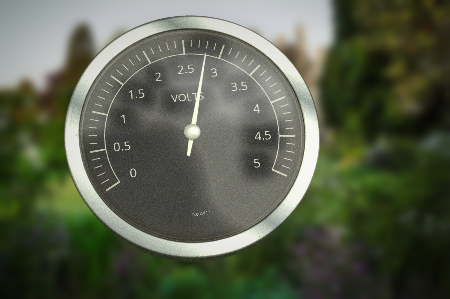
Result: **2.8** V
